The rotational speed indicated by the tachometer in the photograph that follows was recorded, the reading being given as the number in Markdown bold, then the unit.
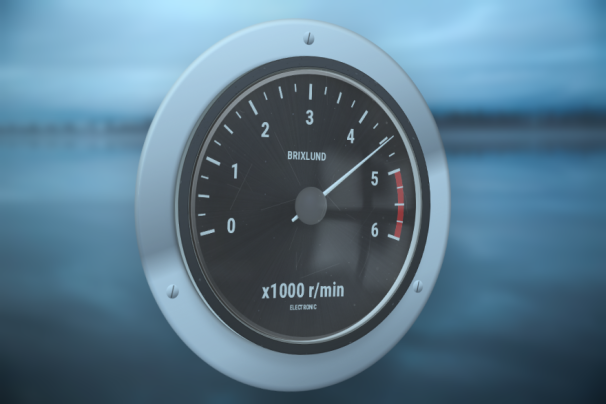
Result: **4500** rpm
